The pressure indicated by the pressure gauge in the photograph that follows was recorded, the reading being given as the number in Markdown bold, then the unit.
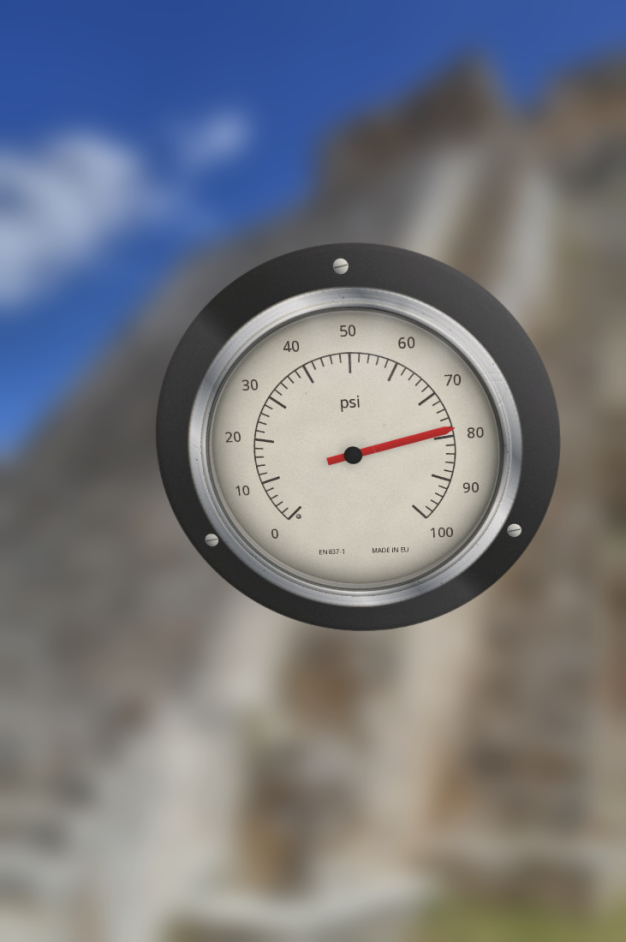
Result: **78** psi
